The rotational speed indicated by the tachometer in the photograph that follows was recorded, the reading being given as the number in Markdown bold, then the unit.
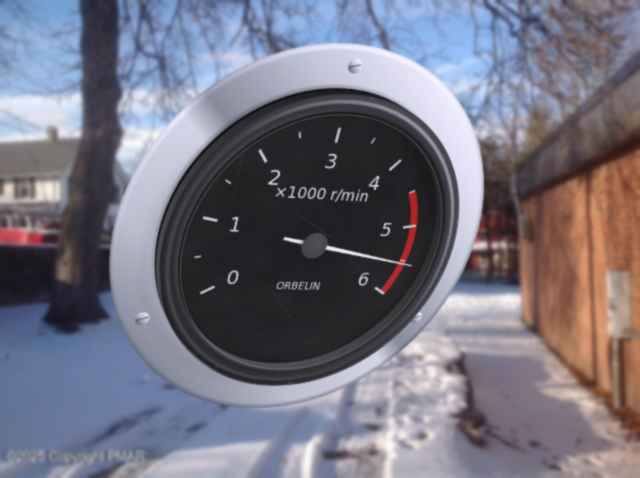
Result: **5500** rpm
